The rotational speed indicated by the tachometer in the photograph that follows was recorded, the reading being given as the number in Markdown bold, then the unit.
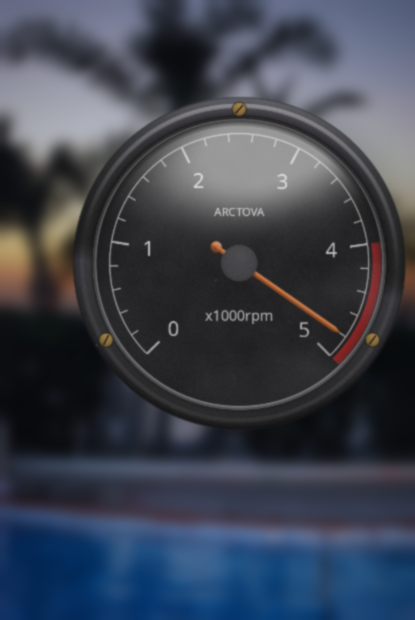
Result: **4800** rpm
